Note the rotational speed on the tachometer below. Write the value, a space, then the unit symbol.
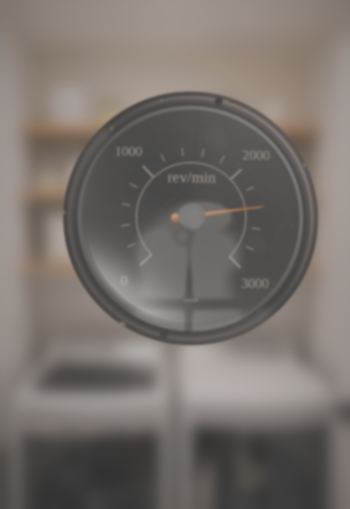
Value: 2400 rpm
